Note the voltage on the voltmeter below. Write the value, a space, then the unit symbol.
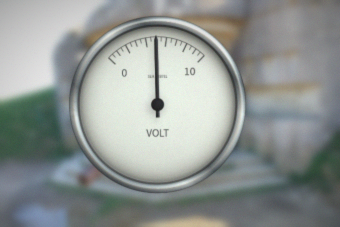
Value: 5 V
